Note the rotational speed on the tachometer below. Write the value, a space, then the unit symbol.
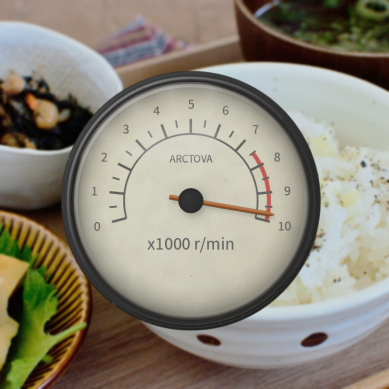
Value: 9750 rpm
